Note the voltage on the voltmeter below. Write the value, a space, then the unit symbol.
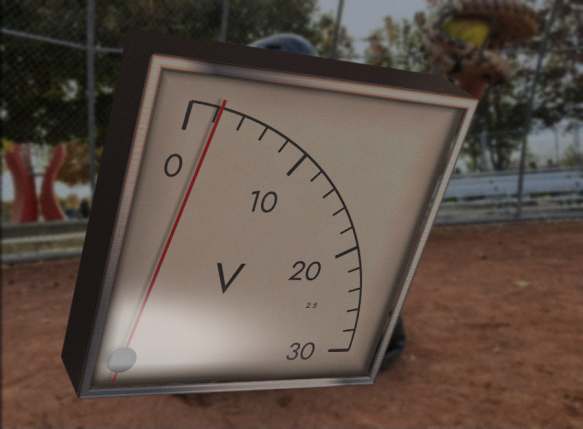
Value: 2 V
